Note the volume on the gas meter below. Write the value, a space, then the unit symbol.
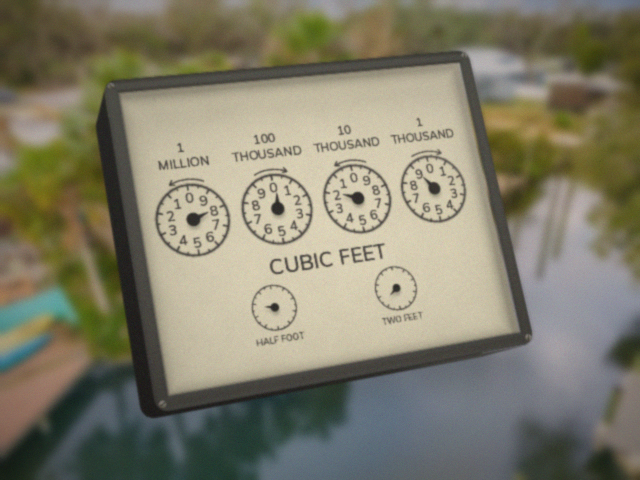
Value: 801900 ft³
